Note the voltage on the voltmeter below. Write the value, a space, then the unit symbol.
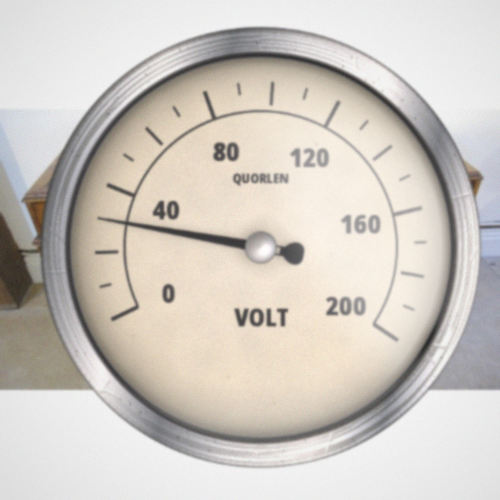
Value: 30 V
